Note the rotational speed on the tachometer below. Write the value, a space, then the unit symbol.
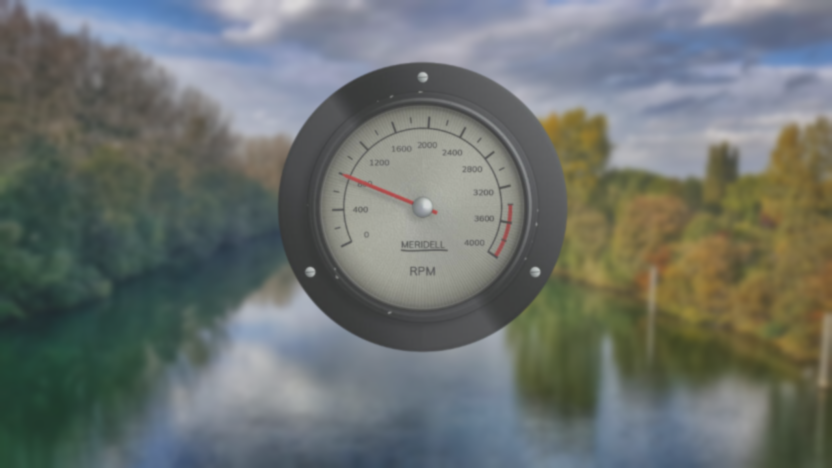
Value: 800 rpm
